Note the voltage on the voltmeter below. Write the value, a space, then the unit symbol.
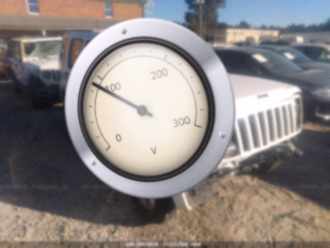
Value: 90 V
